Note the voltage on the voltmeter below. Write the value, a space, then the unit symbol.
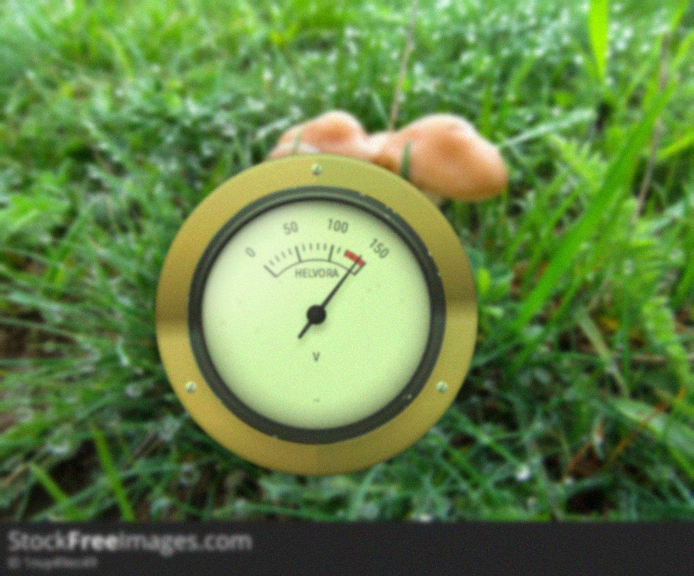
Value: 140 V
